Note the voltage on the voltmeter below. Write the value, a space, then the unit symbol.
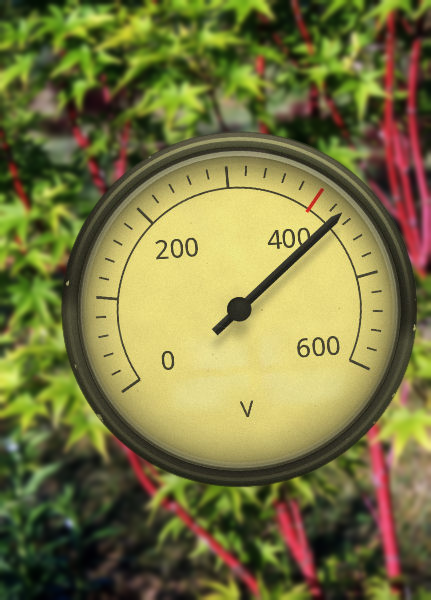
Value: 430 V
